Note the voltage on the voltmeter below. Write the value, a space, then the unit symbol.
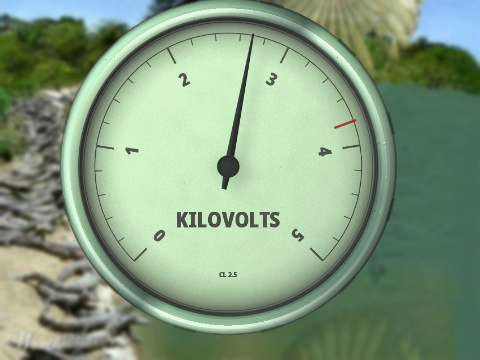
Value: 2.7 kV
